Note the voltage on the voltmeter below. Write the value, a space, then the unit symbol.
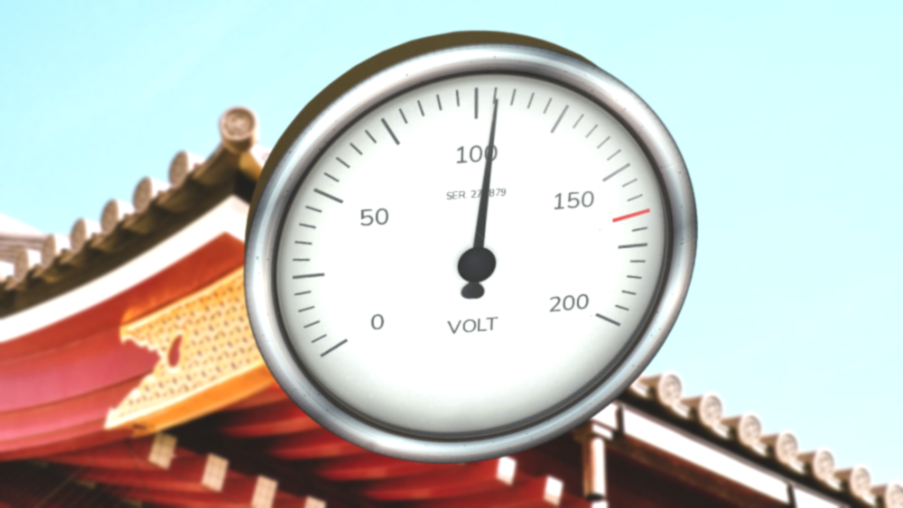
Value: 105 V
